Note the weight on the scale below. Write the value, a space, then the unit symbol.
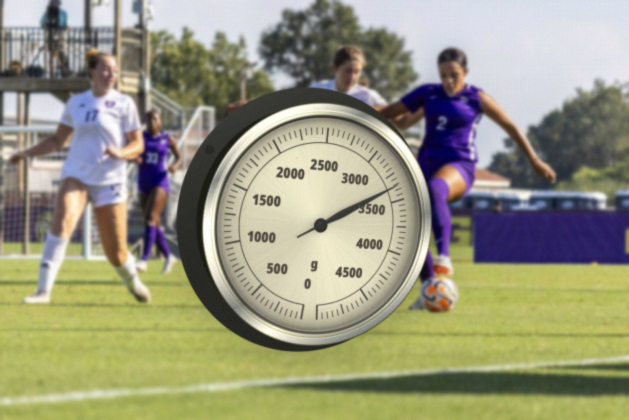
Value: 3350 g
